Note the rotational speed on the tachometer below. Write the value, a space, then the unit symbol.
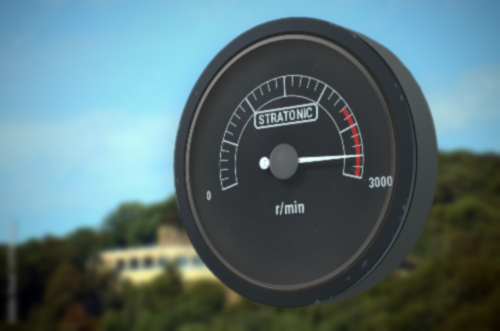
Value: 2800 rpm
